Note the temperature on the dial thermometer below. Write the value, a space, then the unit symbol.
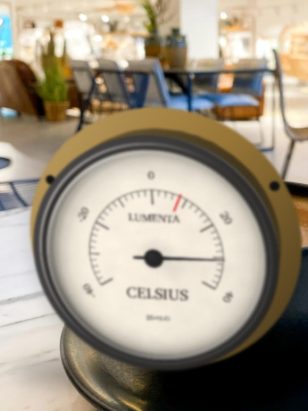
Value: 30 °C
